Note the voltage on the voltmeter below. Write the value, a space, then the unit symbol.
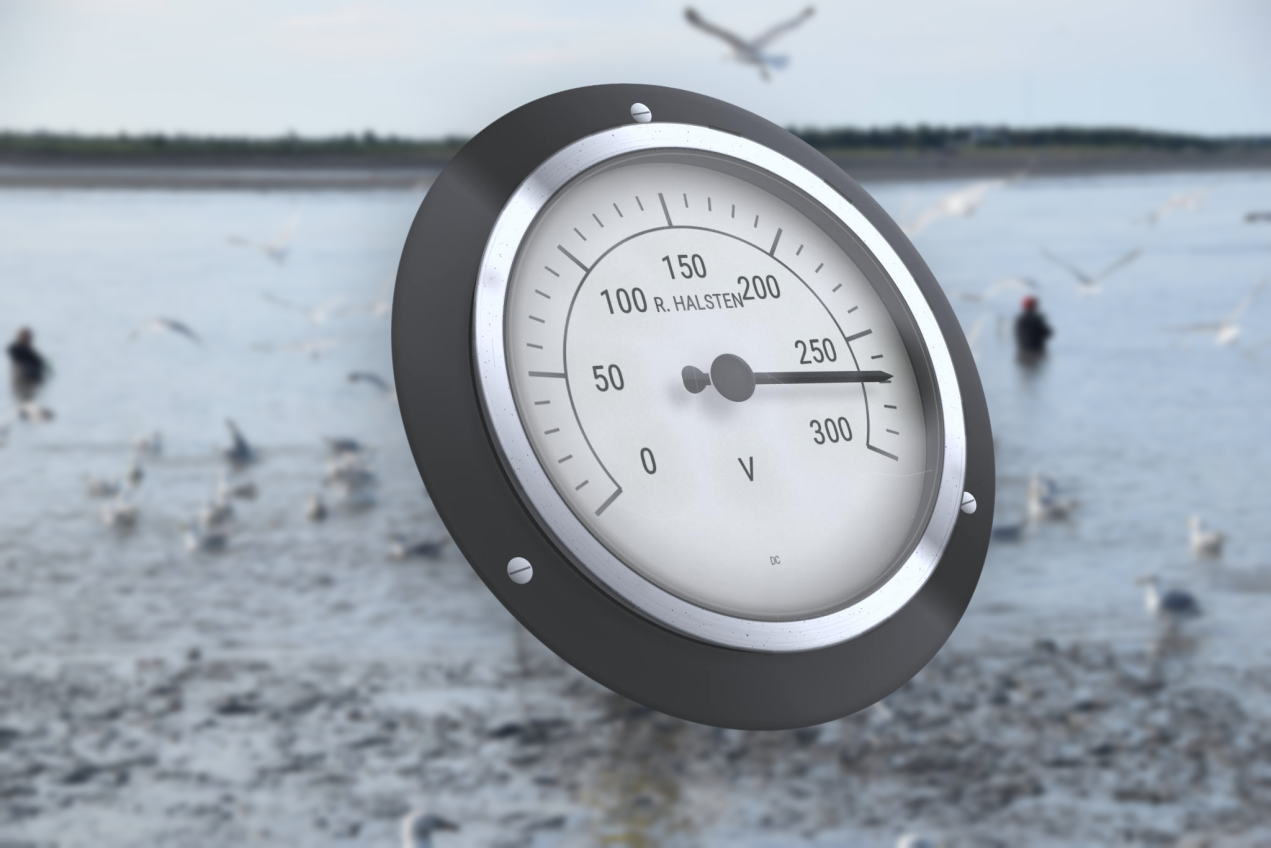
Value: 270 V
